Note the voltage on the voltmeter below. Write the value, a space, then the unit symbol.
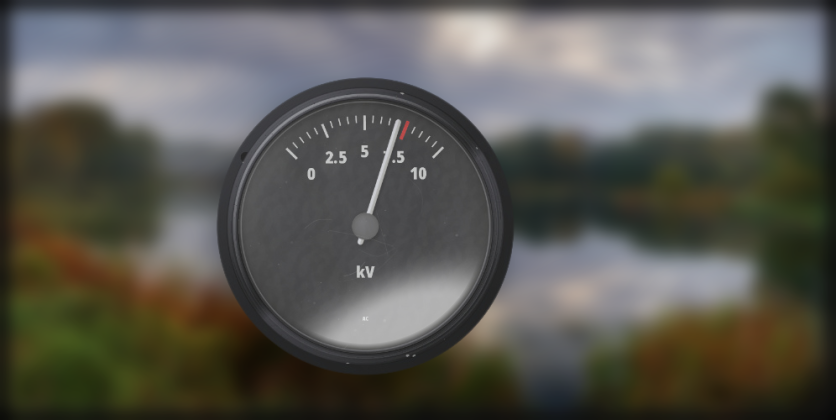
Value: 7 kV
